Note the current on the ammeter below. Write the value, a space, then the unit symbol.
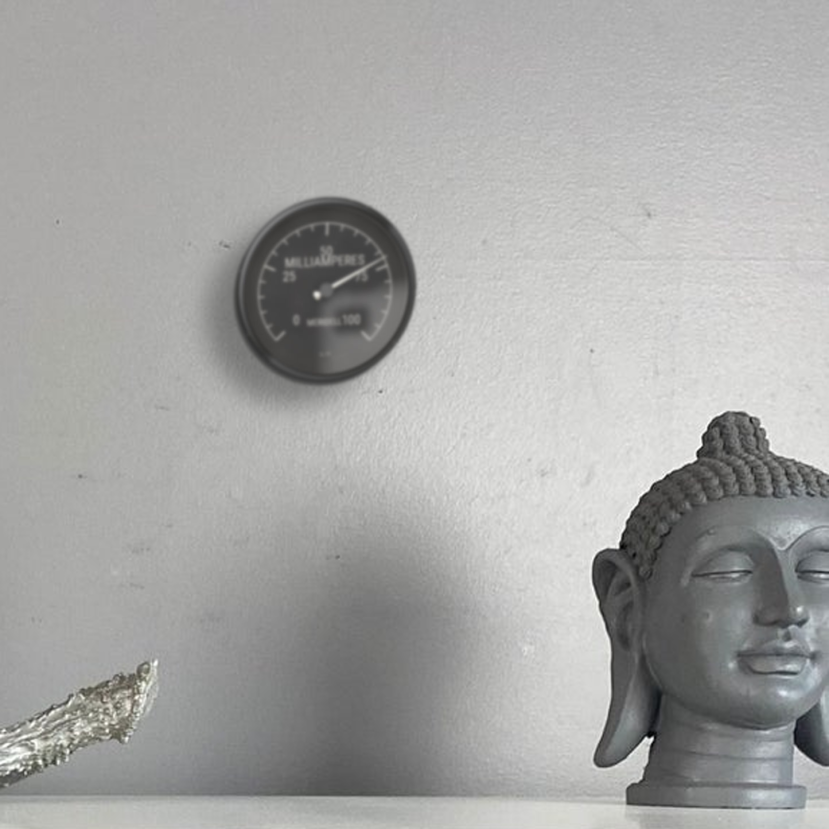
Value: 72.5 mA
